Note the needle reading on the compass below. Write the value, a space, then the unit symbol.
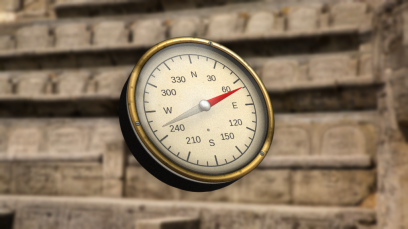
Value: 70 °
